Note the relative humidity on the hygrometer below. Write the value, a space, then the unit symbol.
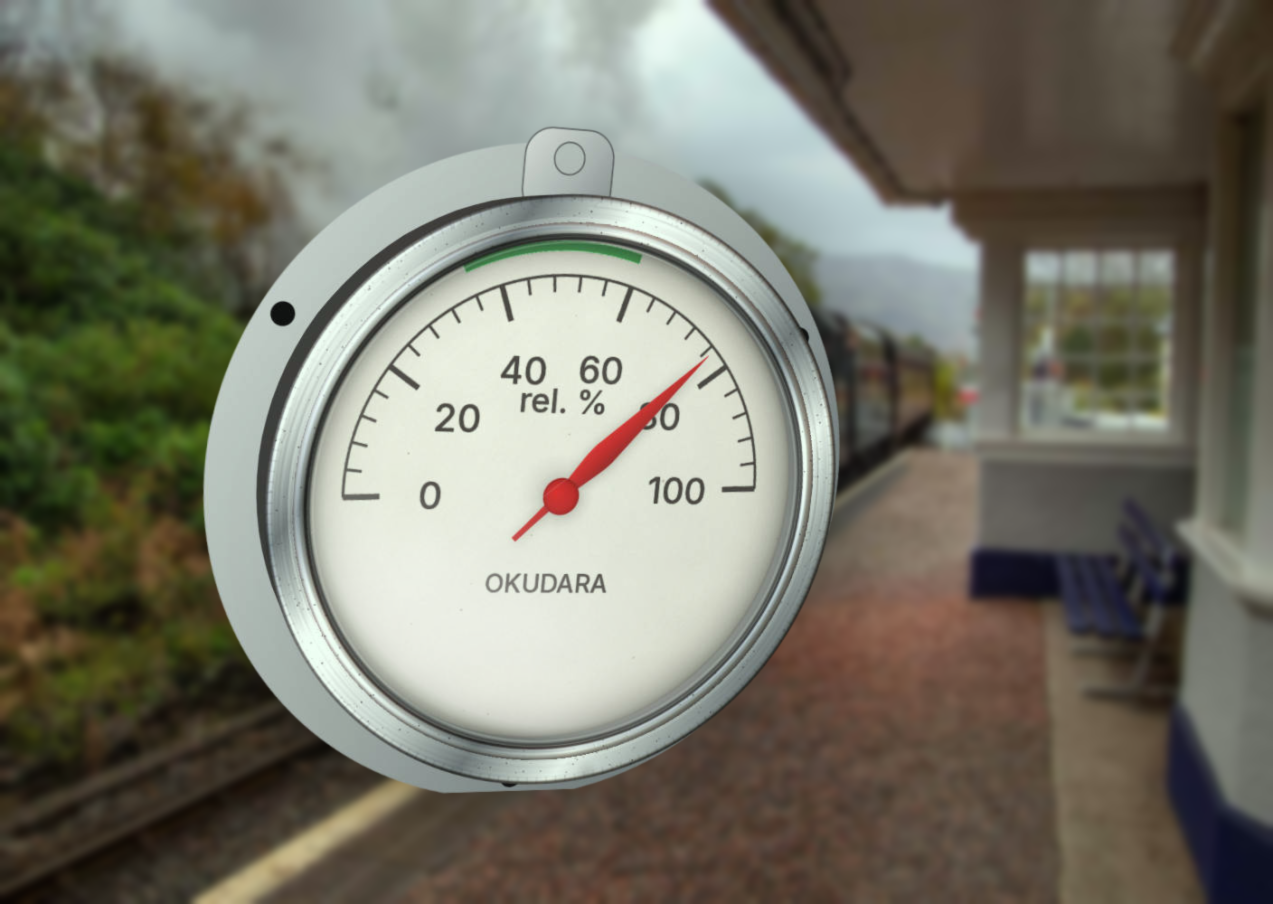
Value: 76 %
